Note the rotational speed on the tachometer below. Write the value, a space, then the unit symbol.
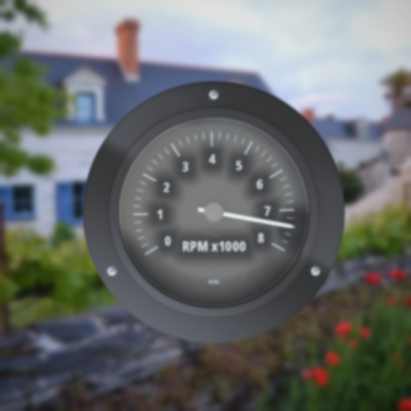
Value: 7400 rpm
